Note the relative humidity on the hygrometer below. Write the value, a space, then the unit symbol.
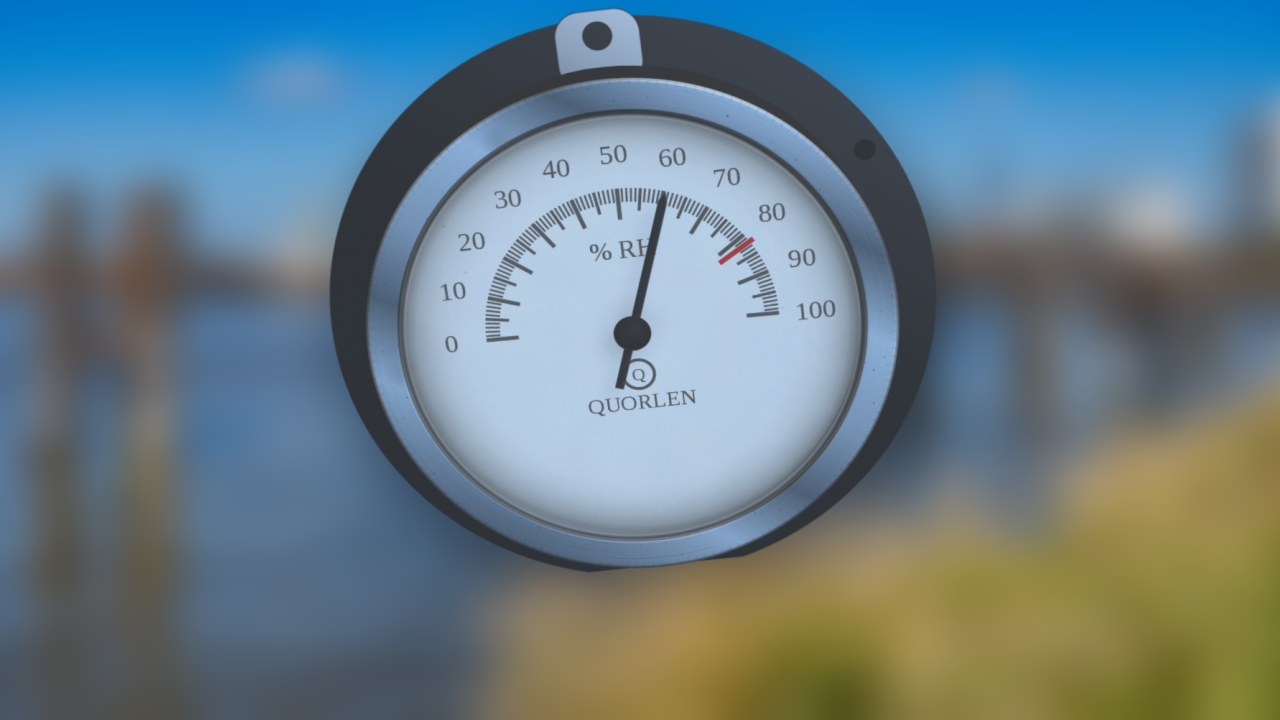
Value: 60 %
